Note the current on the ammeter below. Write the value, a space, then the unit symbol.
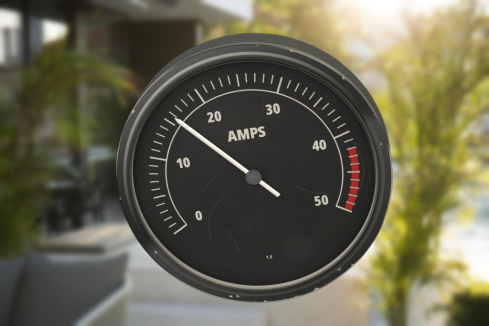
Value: 16 A
